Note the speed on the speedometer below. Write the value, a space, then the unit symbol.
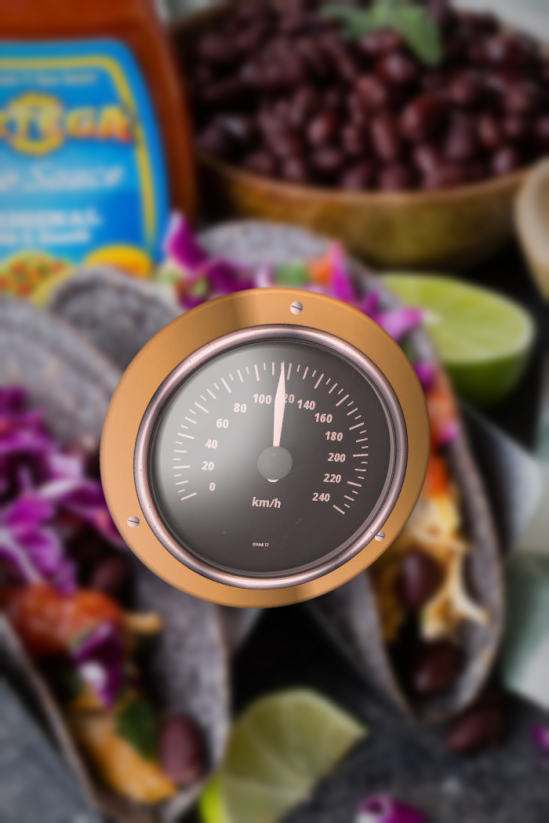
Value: 115 km/h
